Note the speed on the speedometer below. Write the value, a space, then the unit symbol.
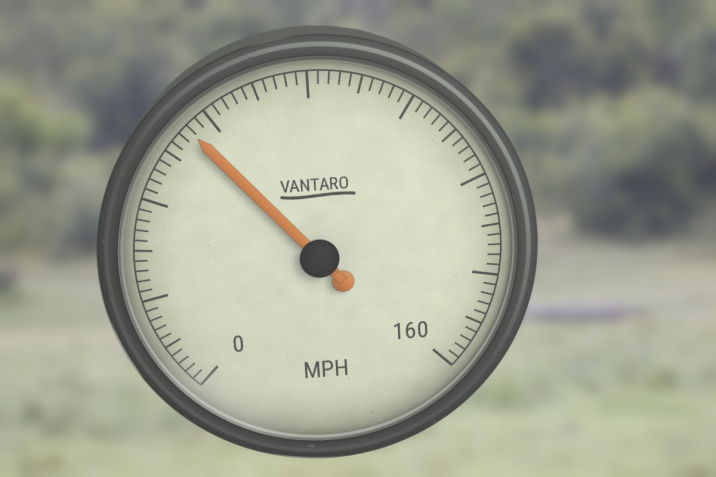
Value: 56 mph
